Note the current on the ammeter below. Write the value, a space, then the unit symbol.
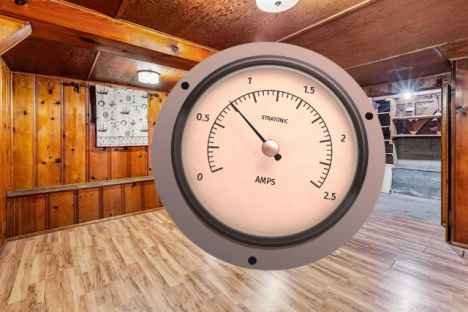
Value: 0.75 A
